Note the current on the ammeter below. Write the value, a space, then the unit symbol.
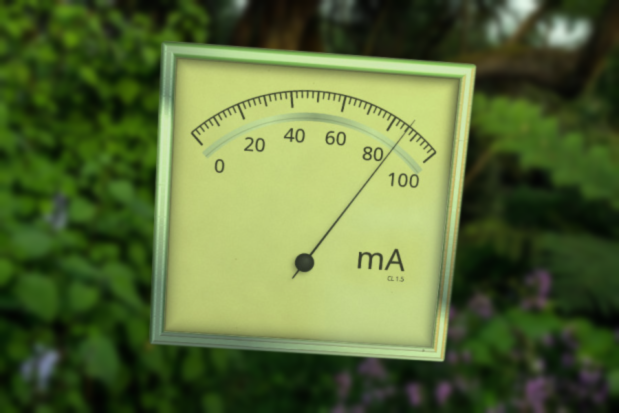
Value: 86 mA
